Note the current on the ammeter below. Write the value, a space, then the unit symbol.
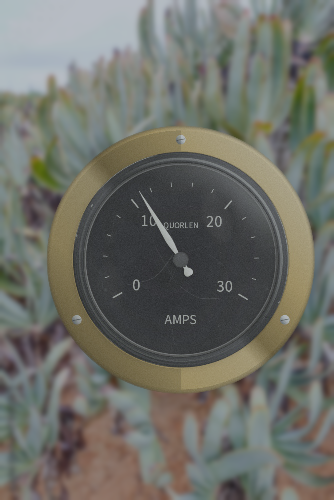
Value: 11 A
